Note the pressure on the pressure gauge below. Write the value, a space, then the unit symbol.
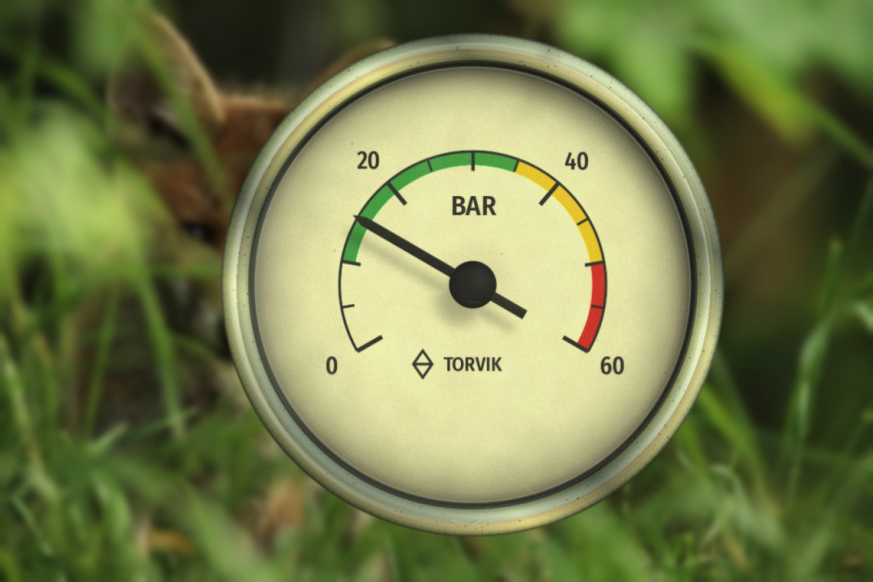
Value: 15 bar
